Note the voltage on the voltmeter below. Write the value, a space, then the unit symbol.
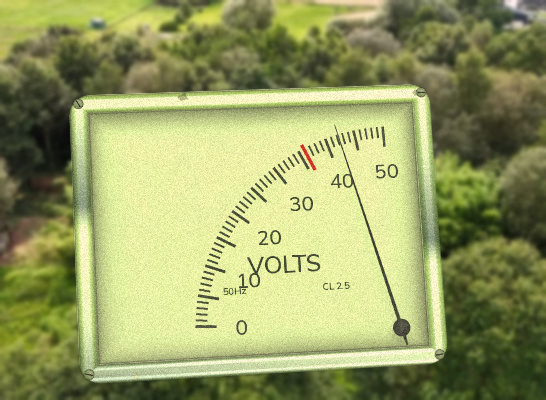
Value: 42 V
